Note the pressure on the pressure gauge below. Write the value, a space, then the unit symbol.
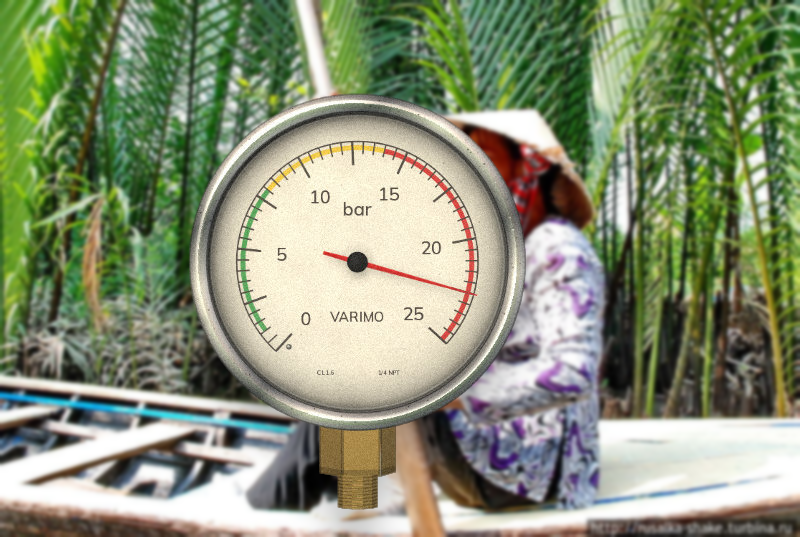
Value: 22.5 bar
